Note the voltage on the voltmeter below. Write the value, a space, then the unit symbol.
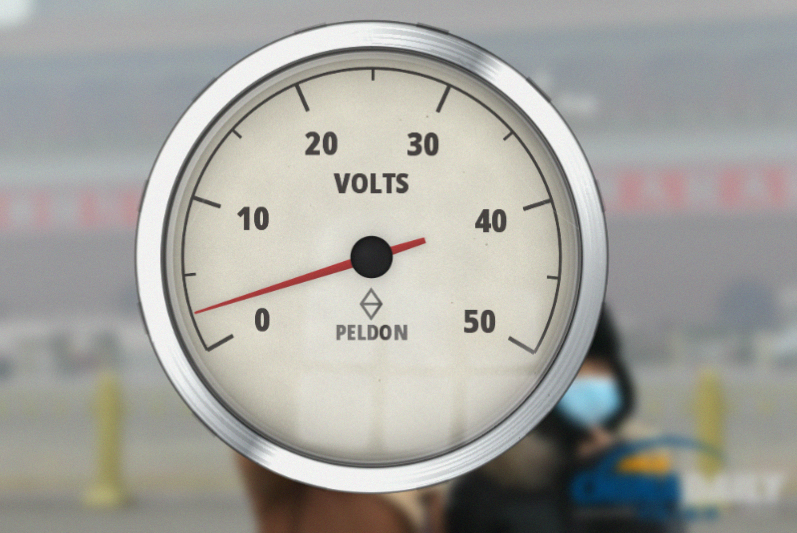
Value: 2.5 V
